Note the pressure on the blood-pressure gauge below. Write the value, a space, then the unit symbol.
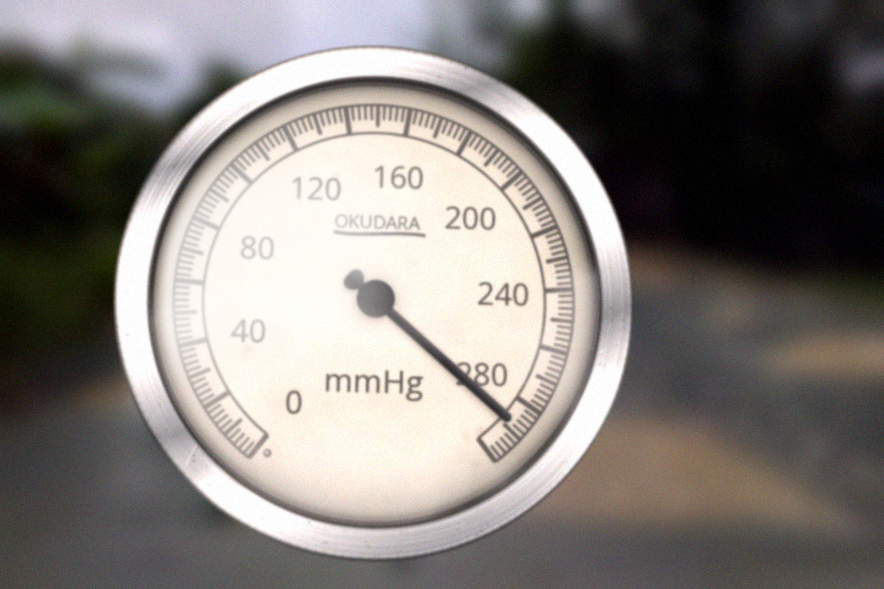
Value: 288 mmHg
